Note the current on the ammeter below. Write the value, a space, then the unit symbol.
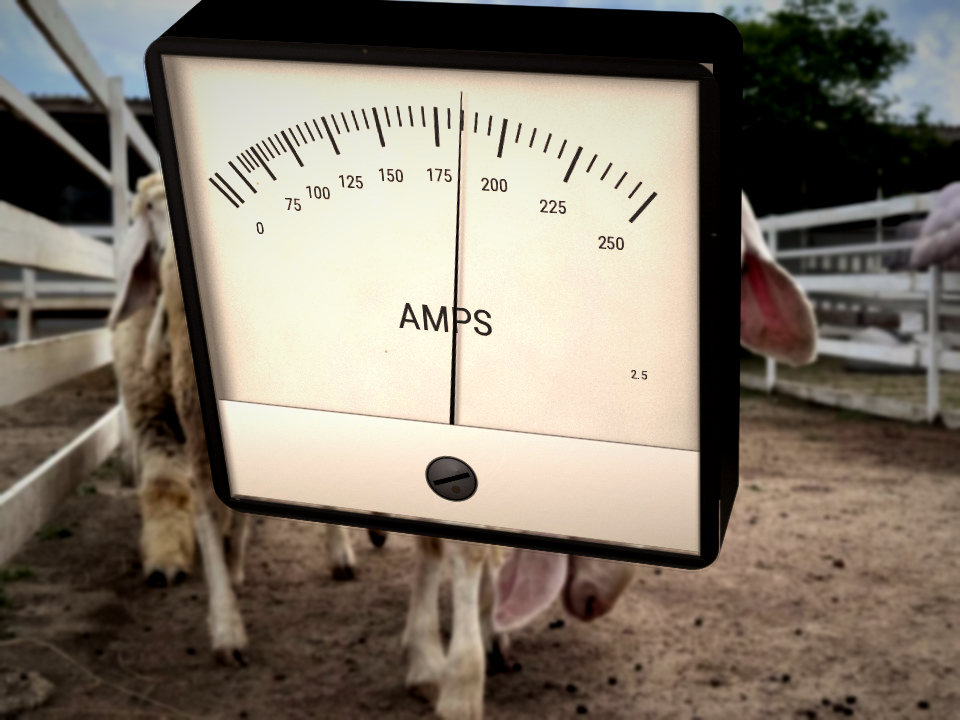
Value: 185 A
